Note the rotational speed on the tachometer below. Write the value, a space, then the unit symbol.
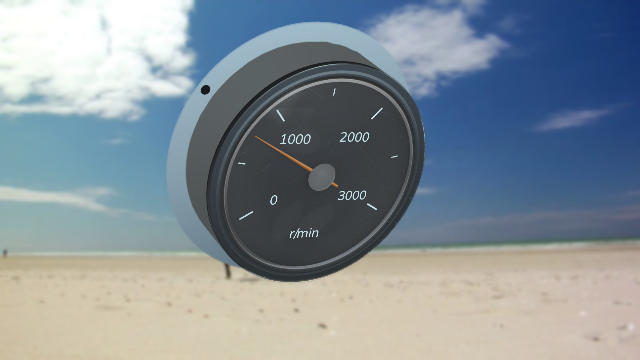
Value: 750 rpm
